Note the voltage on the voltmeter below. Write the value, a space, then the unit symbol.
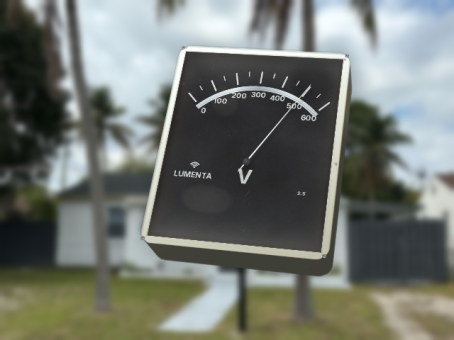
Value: 500 V
